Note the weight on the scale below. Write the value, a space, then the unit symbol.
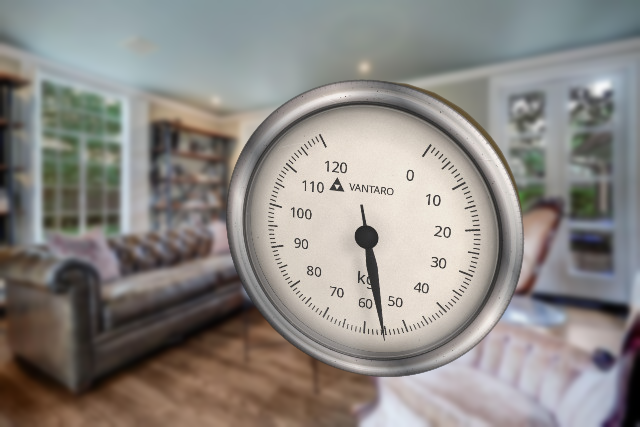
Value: 55 kg
